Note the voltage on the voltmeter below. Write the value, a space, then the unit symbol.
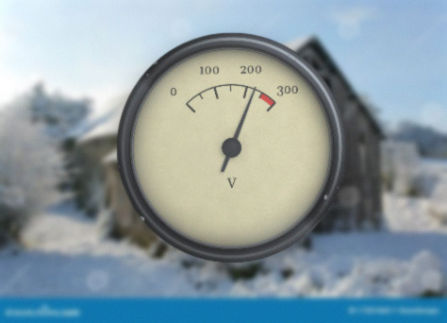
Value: 225 V
